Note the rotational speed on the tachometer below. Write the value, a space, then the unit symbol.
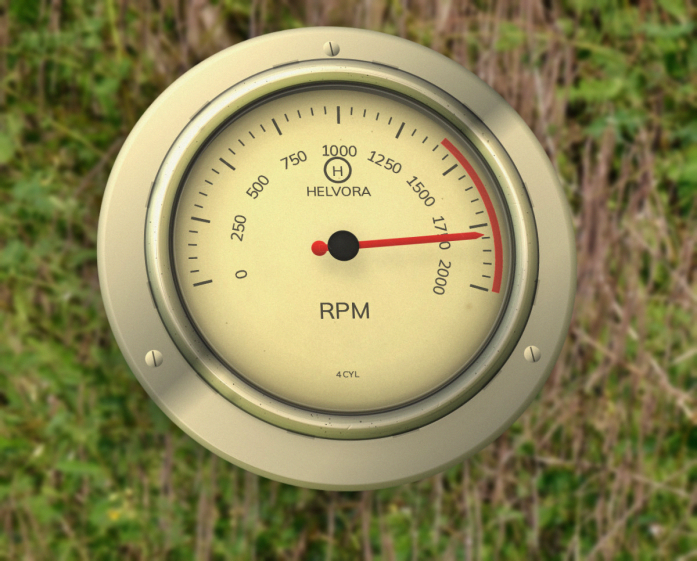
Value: 1800 rpm
